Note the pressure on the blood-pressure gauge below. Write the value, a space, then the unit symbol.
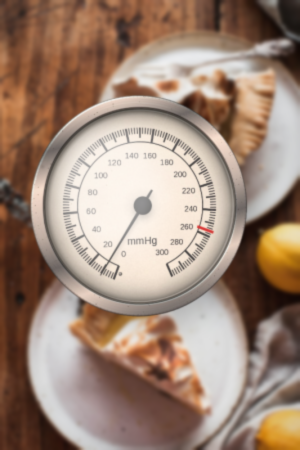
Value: 10 mmHg
